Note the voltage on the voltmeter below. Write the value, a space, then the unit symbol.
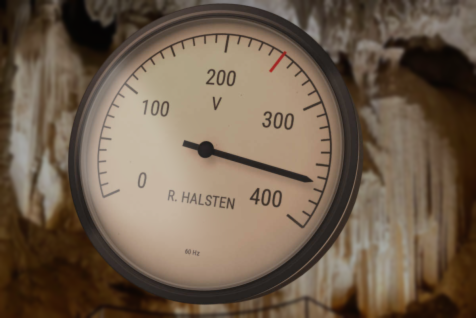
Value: 365 V
